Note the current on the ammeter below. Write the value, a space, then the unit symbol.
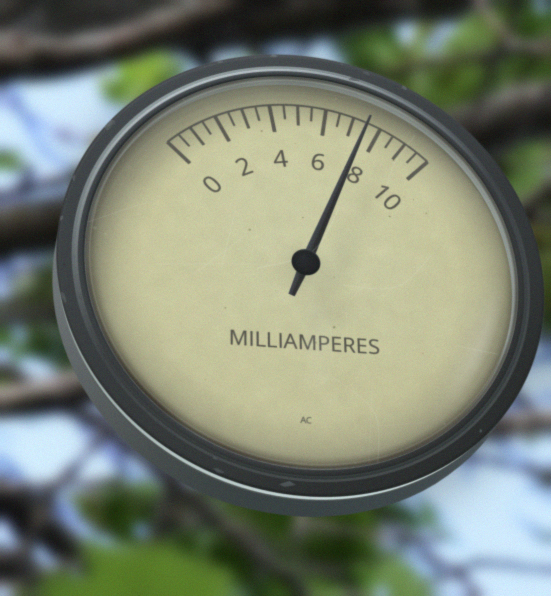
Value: 7.5 mA
